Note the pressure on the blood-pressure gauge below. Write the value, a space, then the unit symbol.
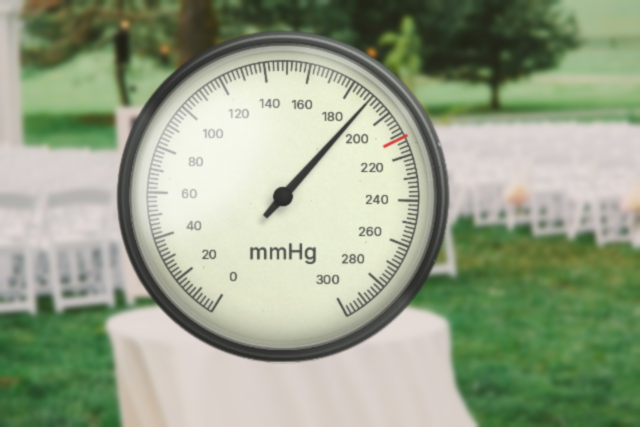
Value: 190 mmHg
